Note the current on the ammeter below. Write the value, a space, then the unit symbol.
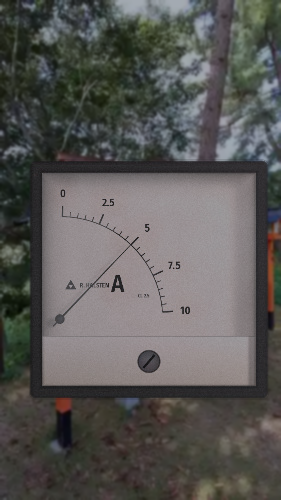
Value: 5 A
